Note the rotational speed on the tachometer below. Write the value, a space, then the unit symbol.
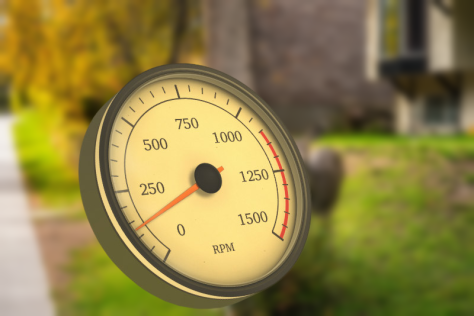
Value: 125 rpm
